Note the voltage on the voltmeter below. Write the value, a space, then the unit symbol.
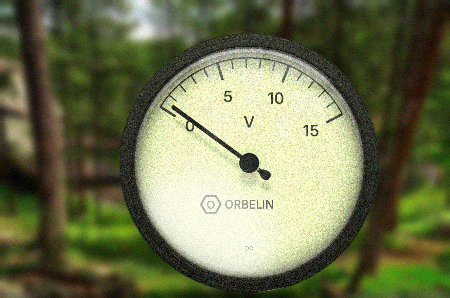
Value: 0.5 V
